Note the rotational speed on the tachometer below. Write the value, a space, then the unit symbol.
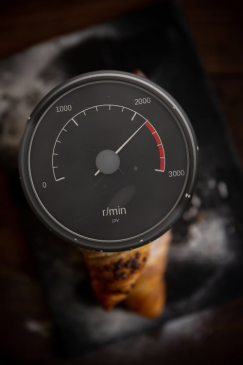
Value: 2200 rpm
